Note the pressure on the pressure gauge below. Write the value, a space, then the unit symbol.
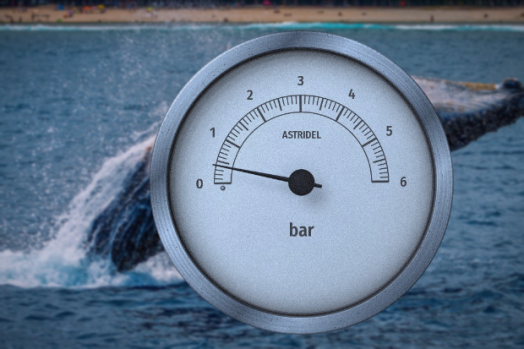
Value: 0.4 bar
